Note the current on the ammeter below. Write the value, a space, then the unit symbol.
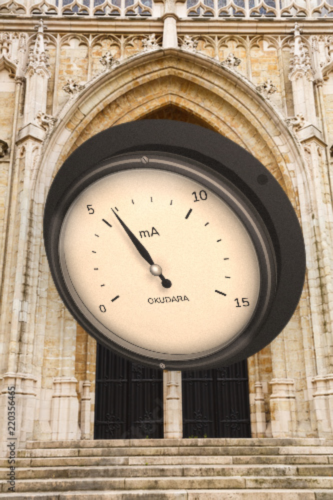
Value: 6 mA
